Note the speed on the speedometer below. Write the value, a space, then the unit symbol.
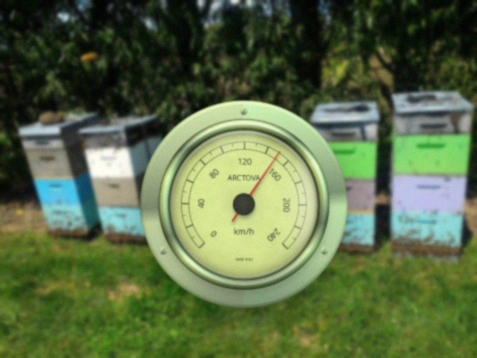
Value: 150 km/h
